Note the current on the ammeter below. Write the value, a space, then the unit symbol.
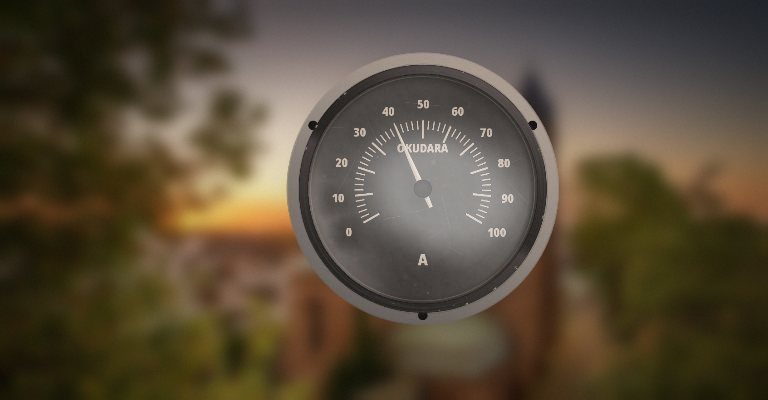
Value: 40 A
